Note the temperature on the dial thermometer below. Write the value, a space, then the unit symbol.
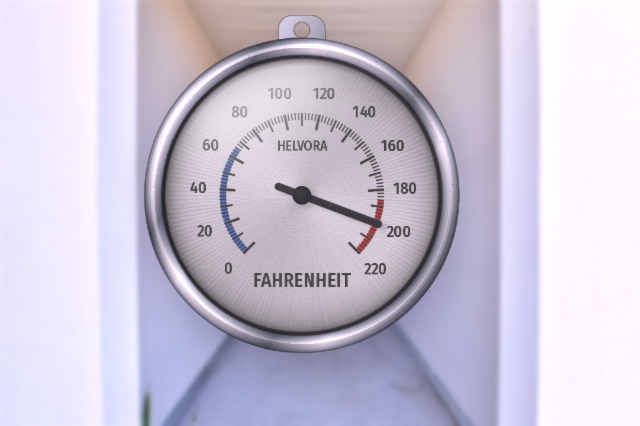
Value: 200 °F
